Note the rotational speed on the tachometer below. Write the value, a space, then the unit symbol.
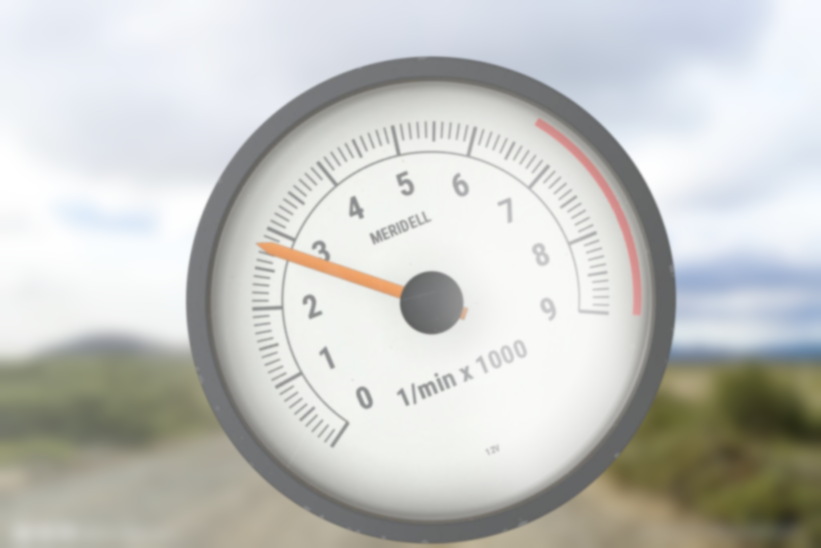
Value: 2800 rpm
